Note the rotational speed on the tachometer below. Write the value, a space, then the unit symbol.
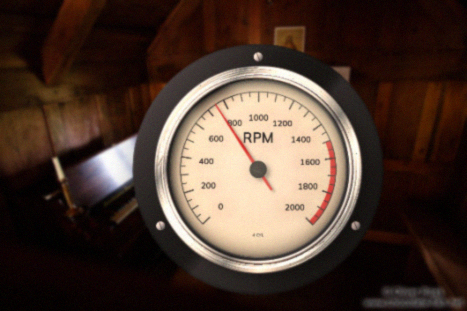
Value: 750 rpm
